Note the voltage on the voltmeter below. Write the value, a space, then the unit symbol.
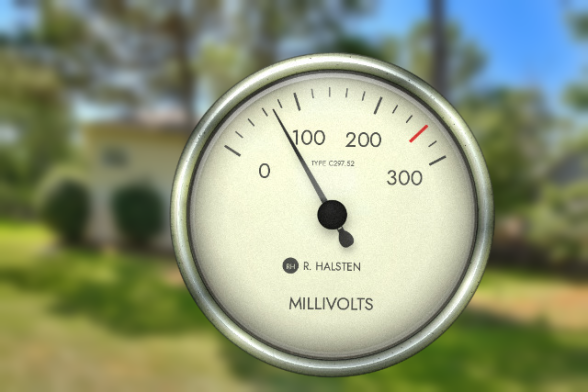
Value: 70 mV
